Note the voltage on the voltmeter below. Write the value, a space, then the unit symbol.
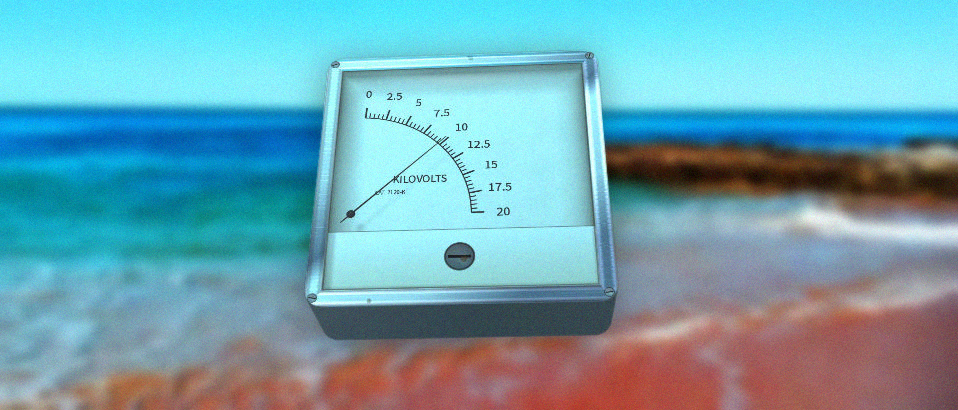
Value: 10 kV
